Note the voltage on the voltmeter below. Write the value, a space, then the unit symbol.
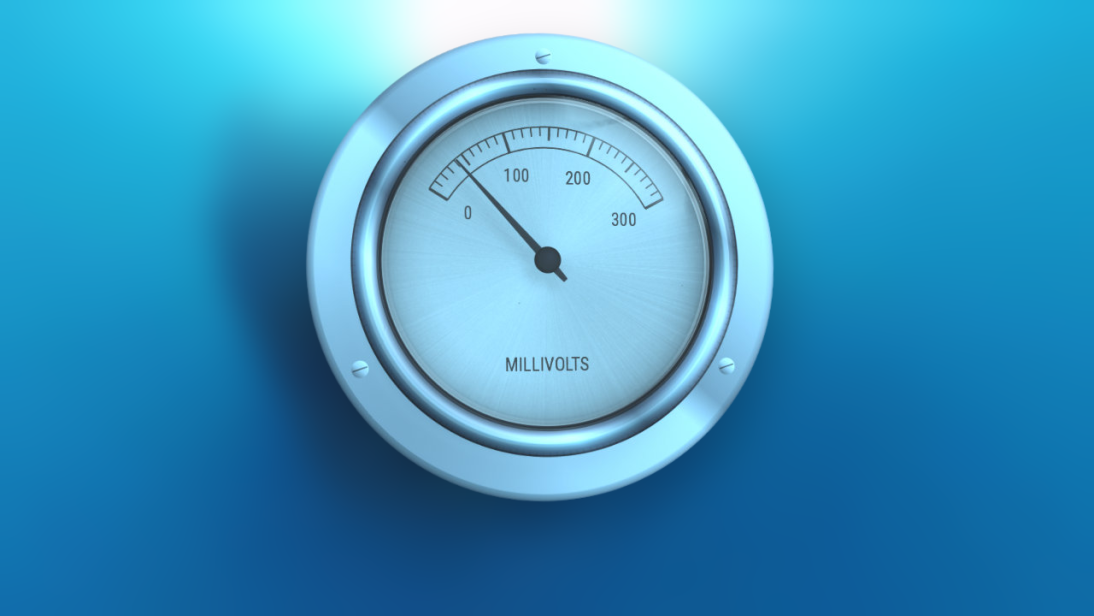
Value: 40 mV
